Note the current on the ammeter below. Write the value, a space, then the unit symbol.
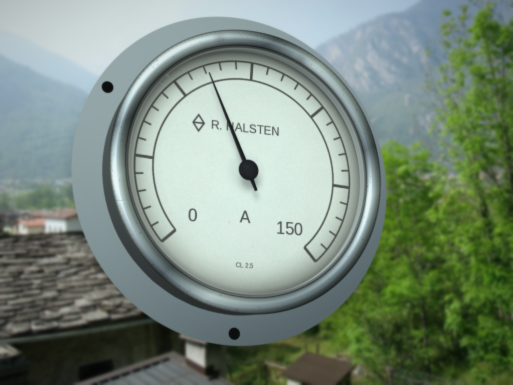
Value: 60 A
